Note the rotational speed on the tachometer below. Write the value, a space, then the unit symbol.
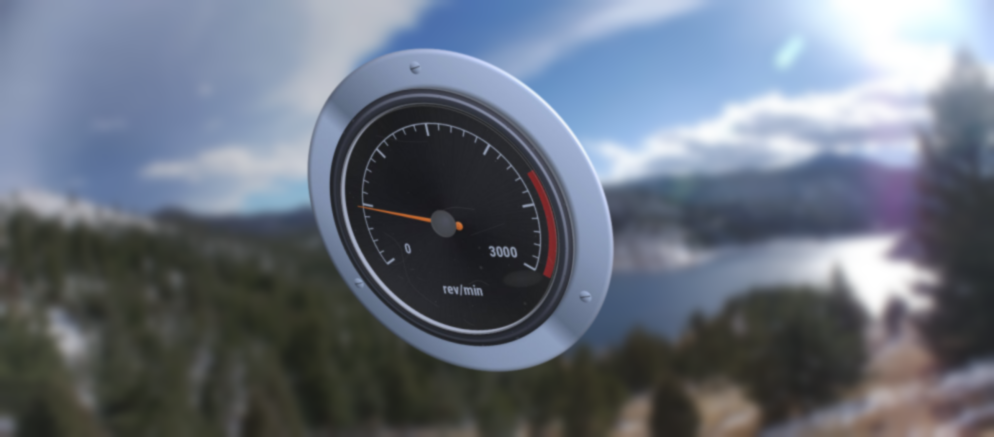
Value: 500 rpm
